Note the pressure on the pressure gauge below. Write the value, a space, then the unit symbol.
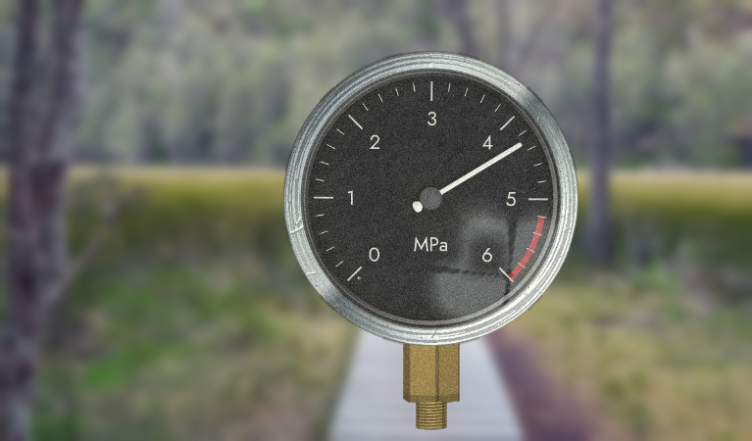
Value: 4.3 MPa
